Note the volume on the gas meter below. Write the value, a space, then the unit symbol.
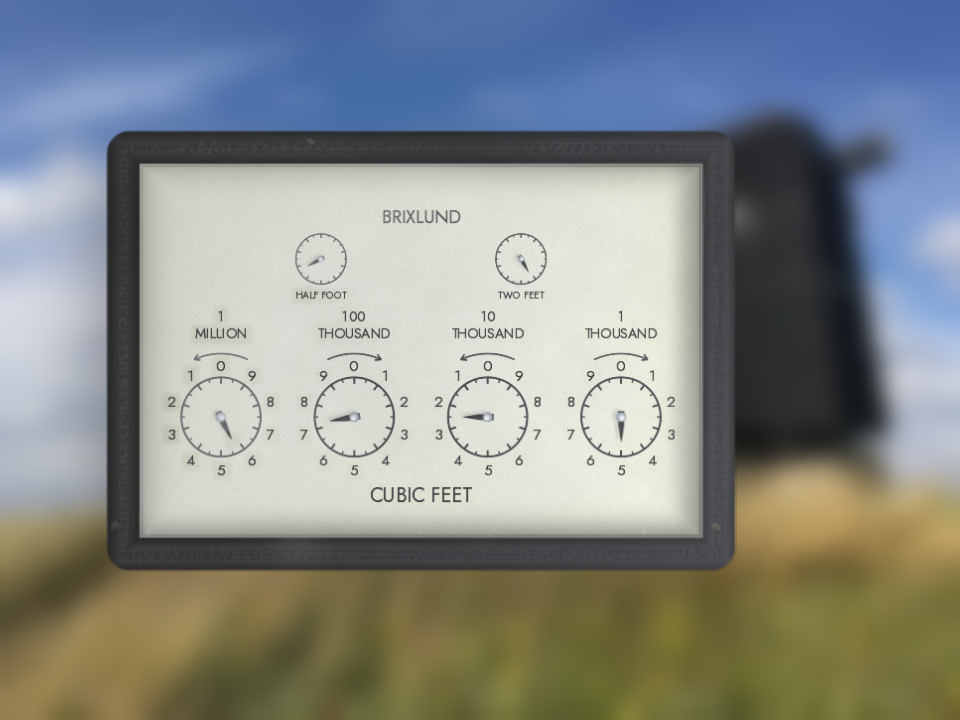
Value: 572500 ft³
